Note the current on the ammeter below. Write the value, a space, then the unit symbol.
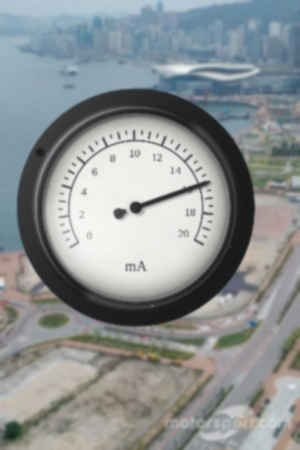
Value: 16 mA
